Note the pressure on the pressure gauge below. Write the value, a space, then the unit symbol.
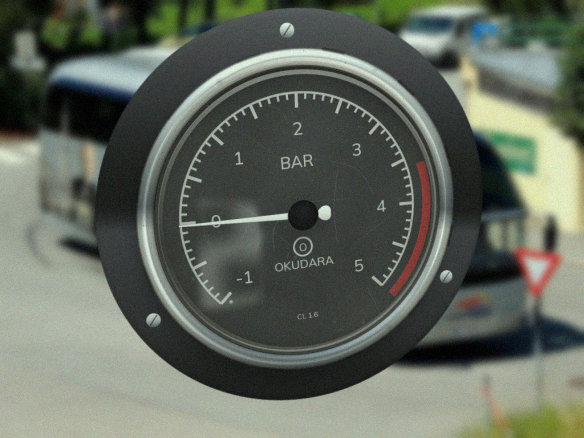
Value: 0 bar
